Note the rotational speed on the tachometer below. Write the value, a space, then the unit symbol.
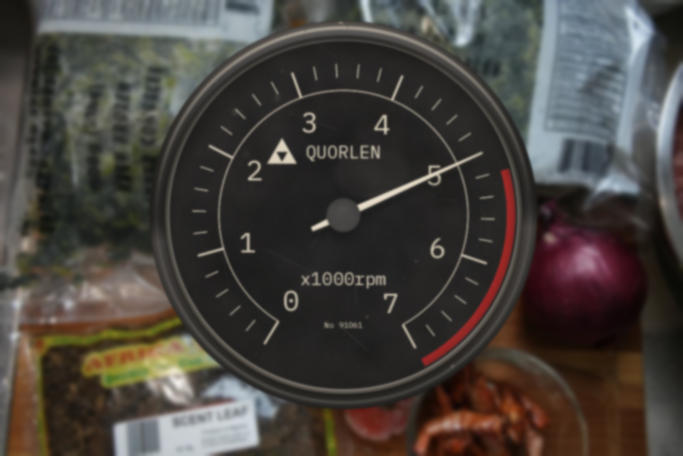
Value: 5000 rpm
